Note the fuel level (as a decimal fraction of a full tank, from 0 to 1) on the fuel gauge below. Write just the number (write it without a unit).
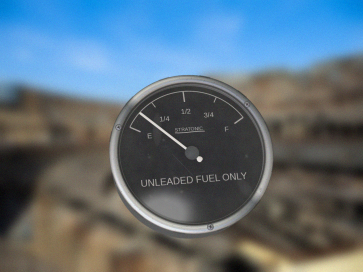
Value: 0.125
